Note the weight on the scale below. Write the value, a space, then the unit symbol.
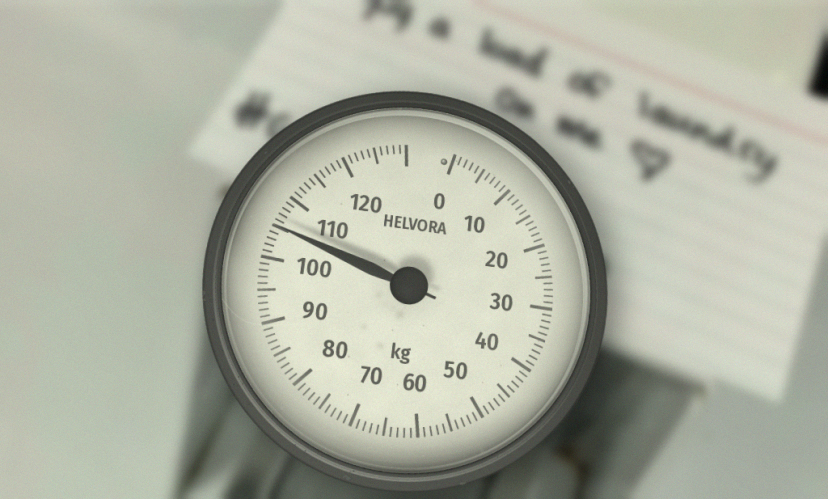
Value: 105 kg
